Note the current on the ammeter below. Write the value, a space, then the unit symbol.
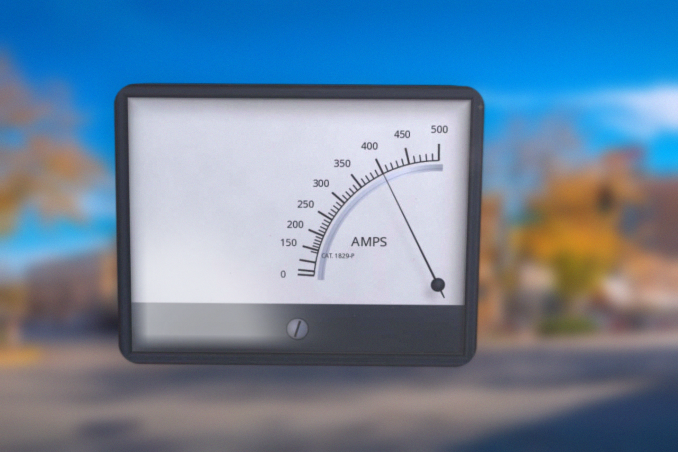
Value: 400 A
